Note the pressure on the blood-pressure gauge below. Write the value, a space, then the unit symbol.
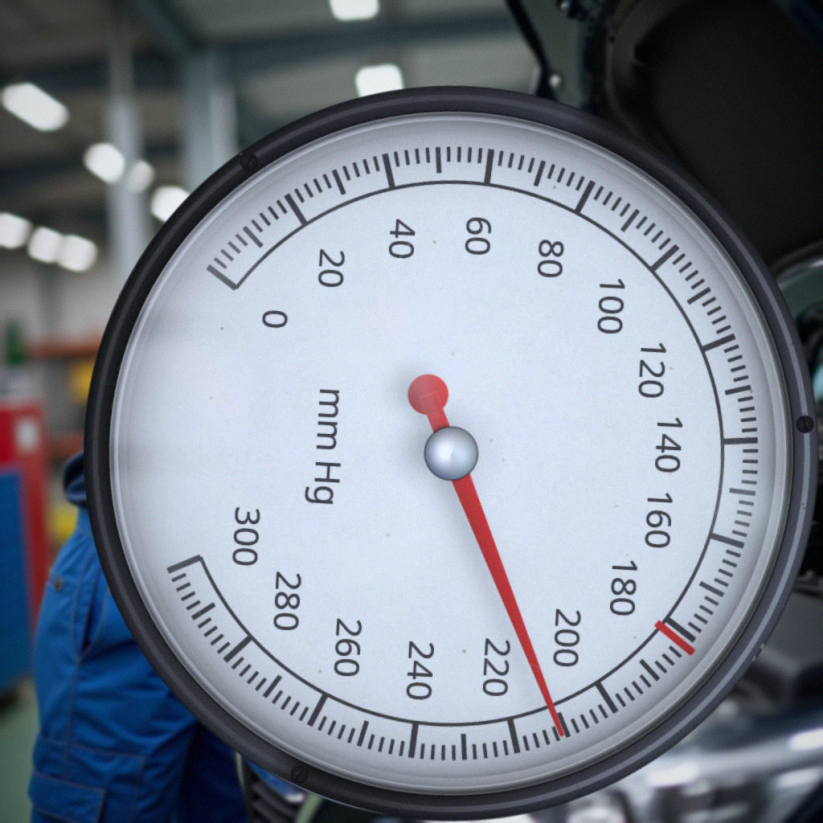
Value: 211 mmHg
